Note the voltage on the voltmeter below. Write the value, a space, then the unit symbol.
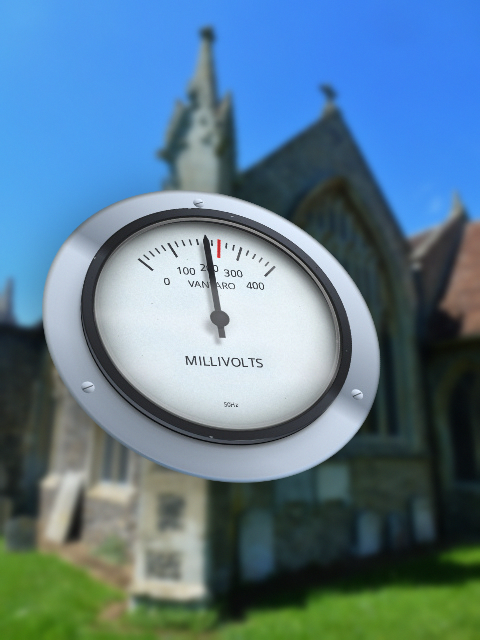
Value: 200 mV
